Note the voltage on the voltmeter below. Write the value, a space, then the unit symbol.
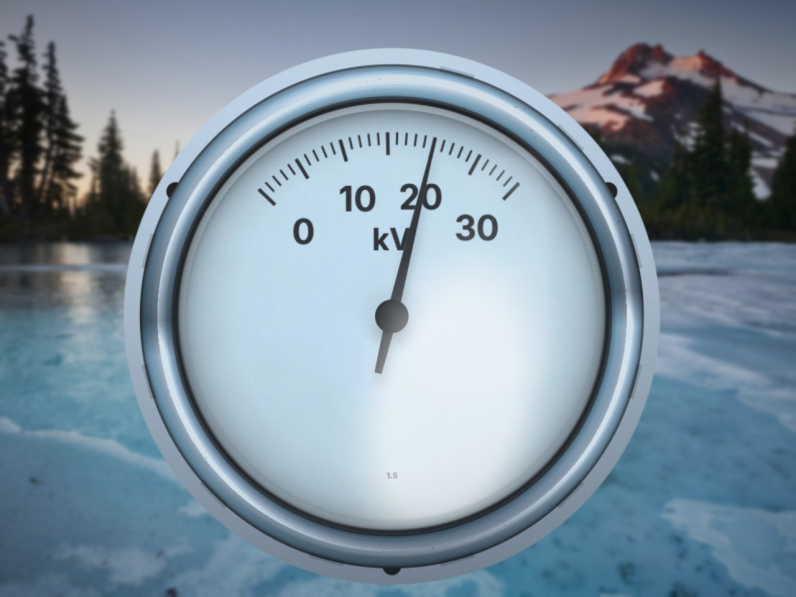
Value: 20 kV
